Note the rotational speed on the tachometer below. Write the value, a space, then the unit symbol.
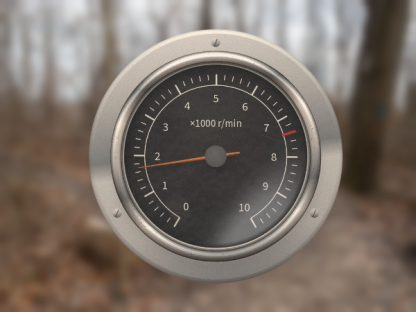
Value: 1700 rpm
